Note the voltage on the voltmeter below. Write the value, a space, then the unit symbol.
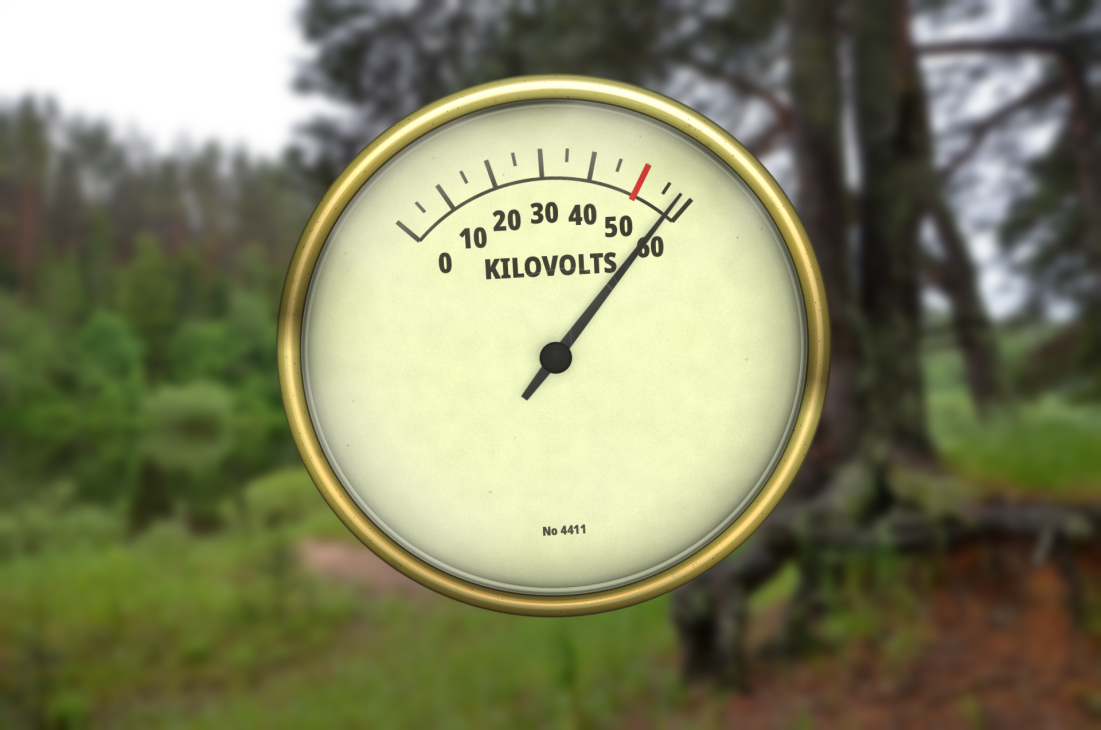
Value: 57.5 kV
